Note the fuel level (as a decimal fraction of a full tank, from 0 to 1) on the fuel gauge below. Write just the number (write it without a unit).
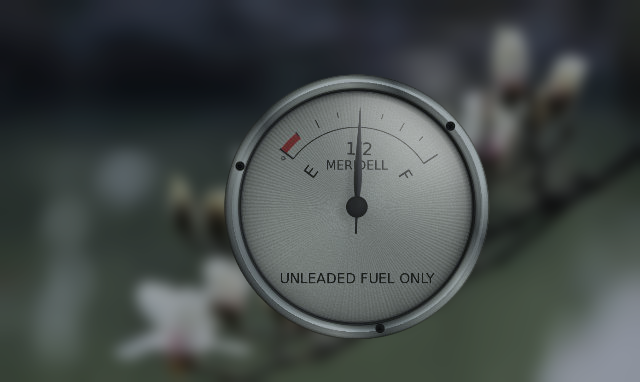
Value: 0.5
